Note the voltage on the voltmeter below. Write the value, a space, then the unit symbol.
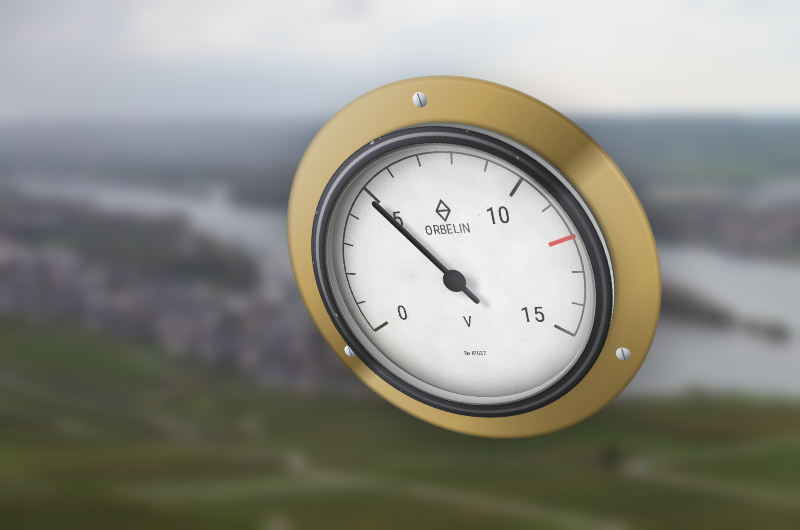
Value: 5 V
